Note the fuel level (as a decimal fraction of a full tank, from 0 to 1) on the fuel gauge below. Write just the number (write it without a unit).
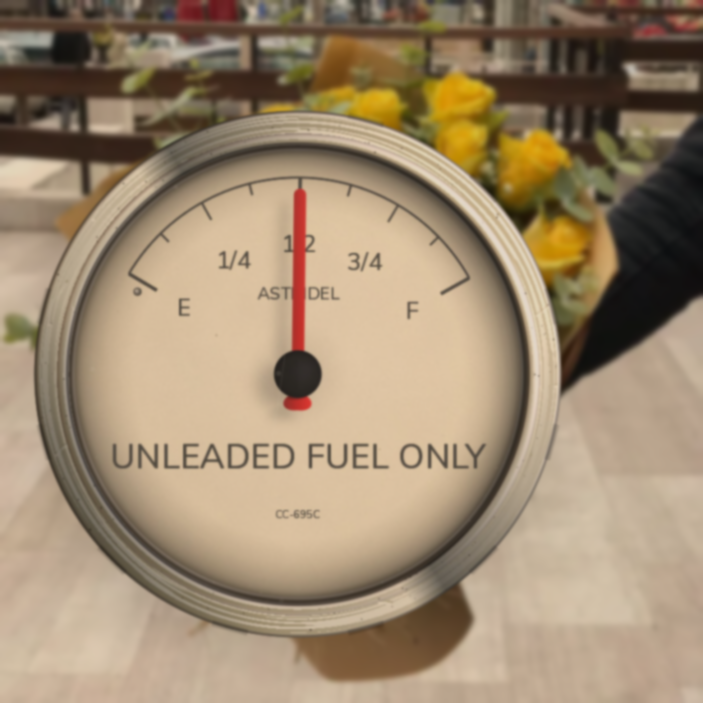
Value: 0.5
